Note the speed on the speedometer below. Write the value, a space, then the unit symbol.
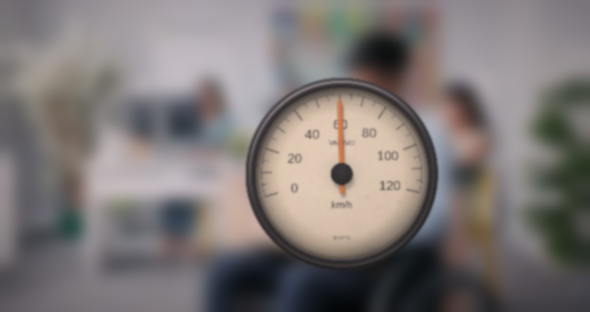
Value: 60 km/h
